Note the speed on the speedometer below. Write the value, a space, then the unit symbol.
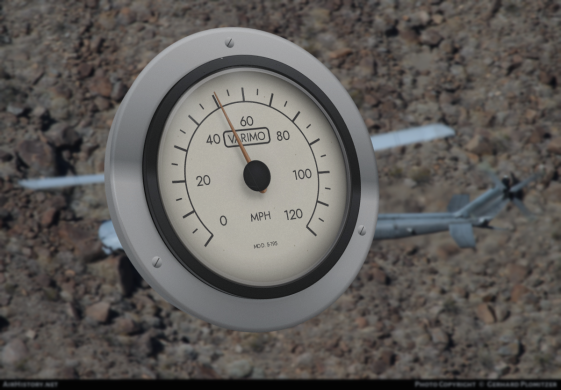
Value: 50 mph
